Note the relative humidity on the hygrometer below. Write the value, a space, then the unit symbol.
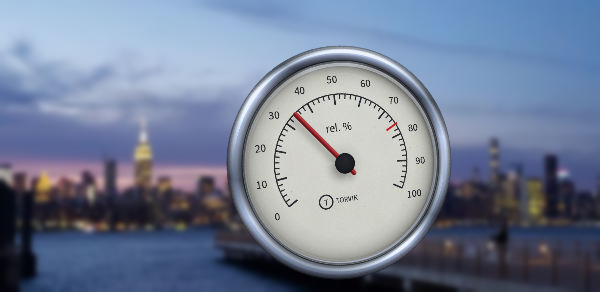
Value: 34 %
